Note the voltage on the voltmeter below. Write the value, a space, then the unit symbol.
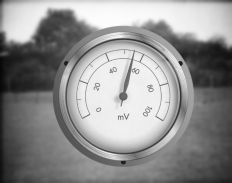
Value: 55 mV
